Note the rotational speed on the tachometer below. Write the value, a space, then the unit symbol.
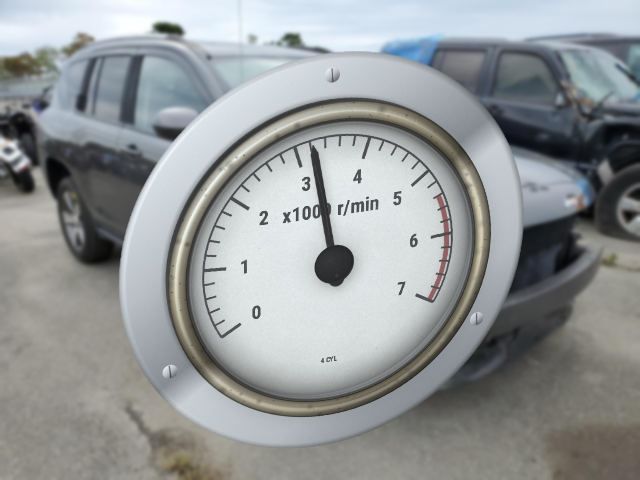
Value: 3200 rpm
